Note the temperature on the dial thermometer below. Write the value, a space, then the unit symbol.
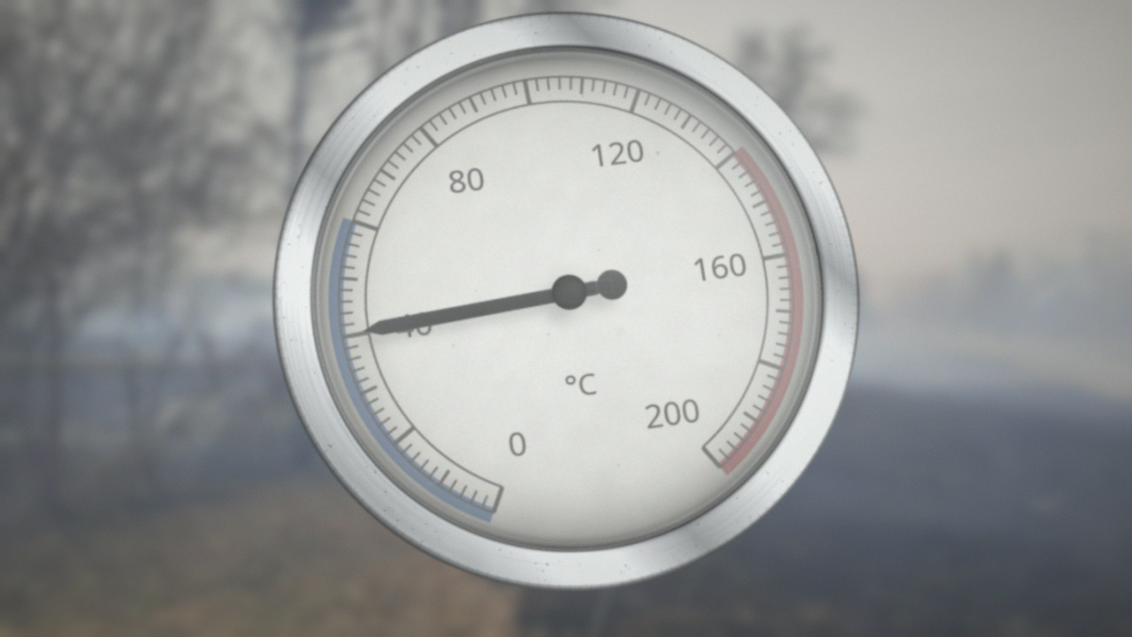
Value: 40 °C
